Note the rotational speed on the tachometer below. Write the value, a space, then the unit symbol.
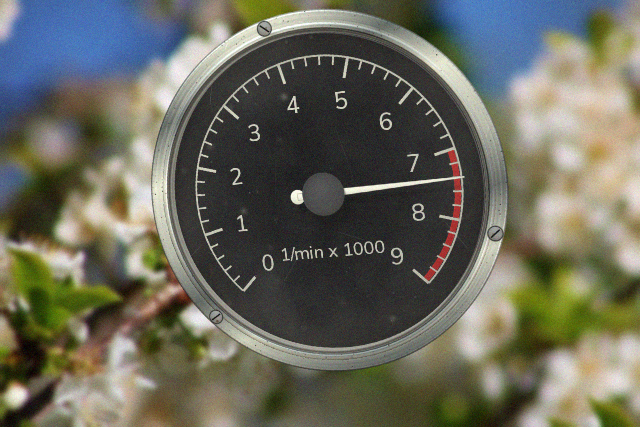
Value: 7400 rpm
